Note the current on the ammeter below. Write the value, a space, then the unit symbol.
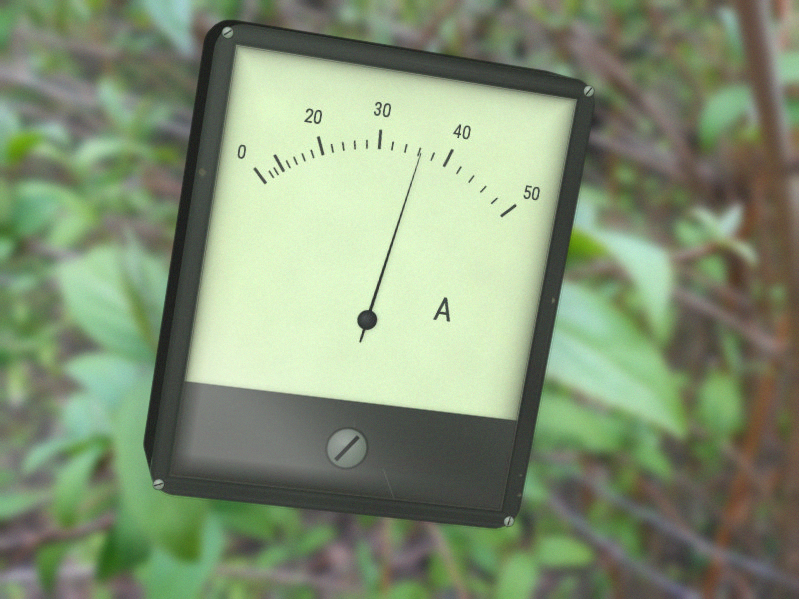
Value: 36 A
